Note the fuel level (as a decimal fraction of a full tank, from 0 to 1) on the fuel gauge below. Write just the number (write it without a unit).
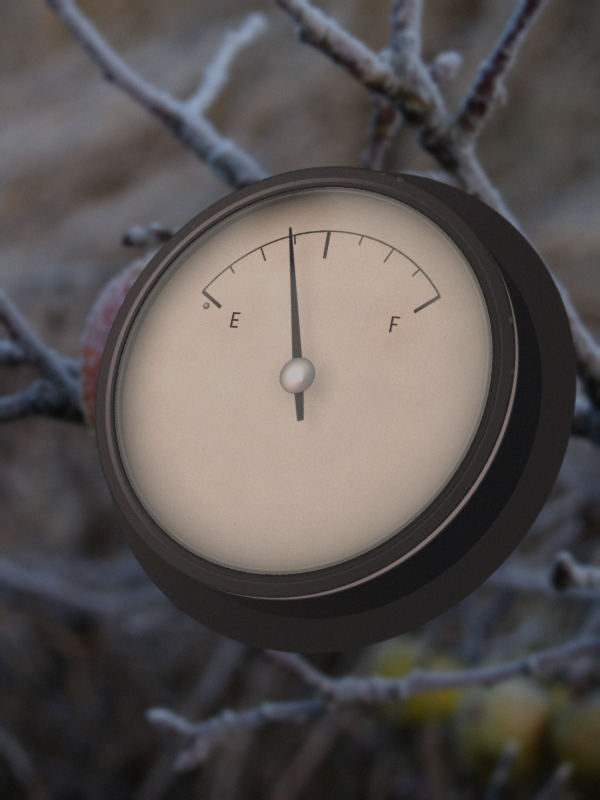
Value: 0.375
